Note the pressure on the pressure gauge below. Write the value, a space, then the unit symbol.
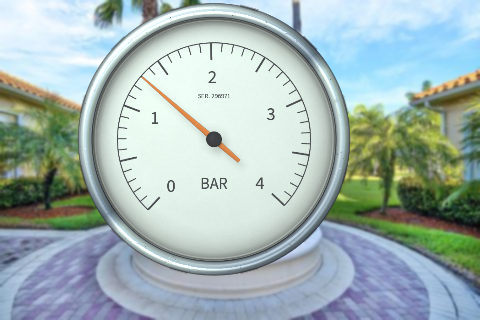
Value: 1.3 bar
